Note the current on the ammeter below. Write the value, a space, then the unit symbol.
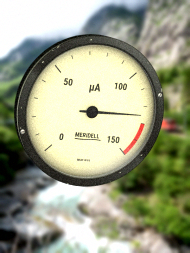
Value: 125 µA
